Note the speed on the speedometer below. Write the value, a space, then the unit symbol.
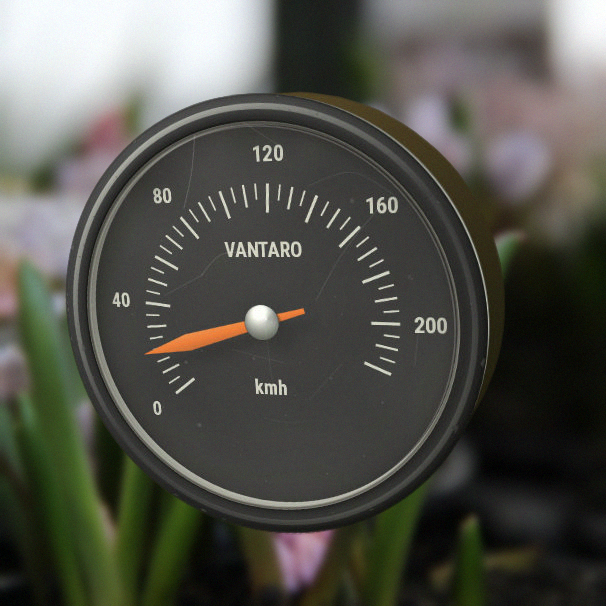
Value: 20 km/h
